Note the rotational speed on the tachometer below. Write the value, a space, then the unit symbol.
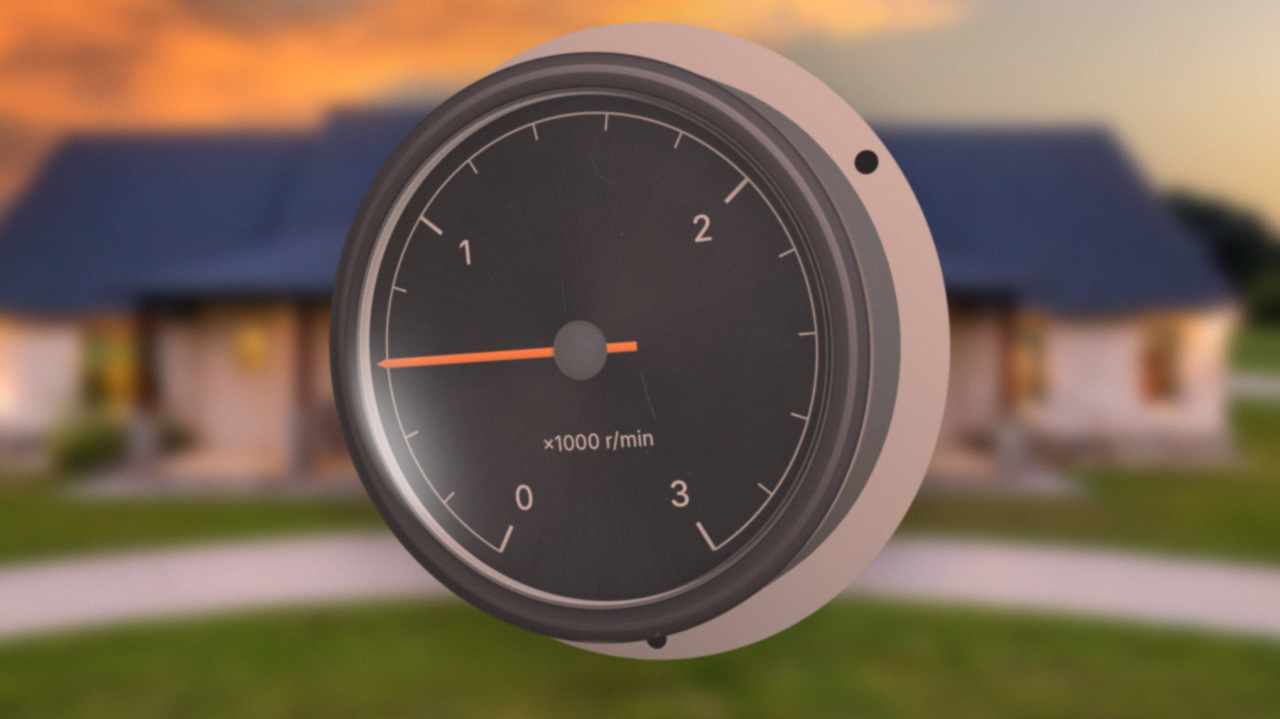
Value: 600 rpm
